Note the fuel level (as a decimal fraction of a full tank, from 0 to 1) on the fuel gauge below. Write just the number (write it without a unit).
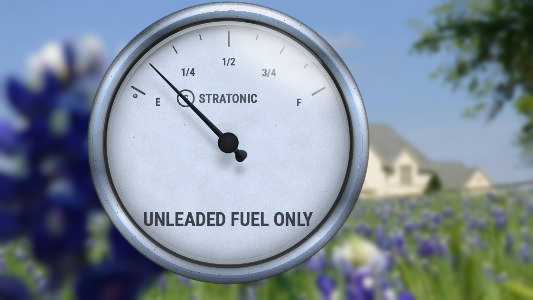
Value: 0.125
